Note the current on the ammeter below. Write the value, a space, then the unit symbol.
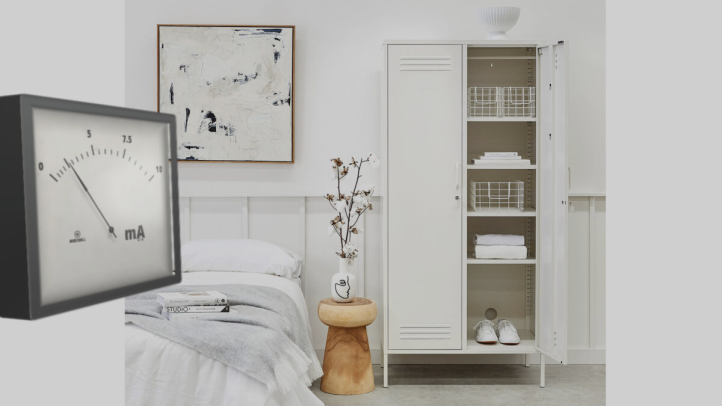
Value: 2.5 mA
